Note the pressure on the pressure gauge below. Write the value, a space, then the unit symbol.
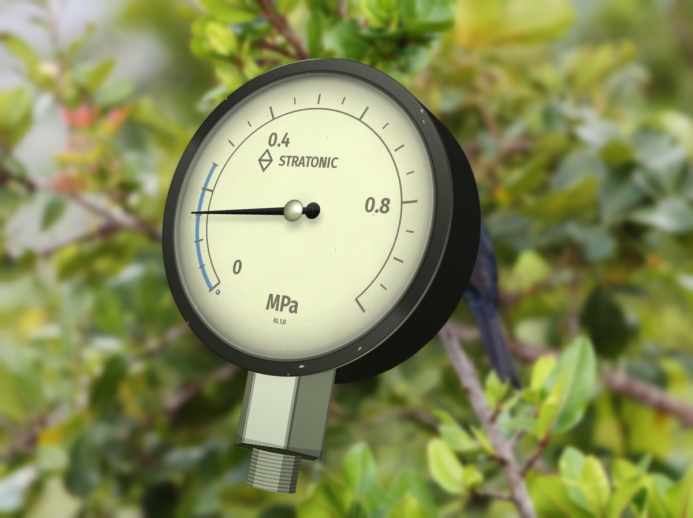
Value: 0.15 MPa
